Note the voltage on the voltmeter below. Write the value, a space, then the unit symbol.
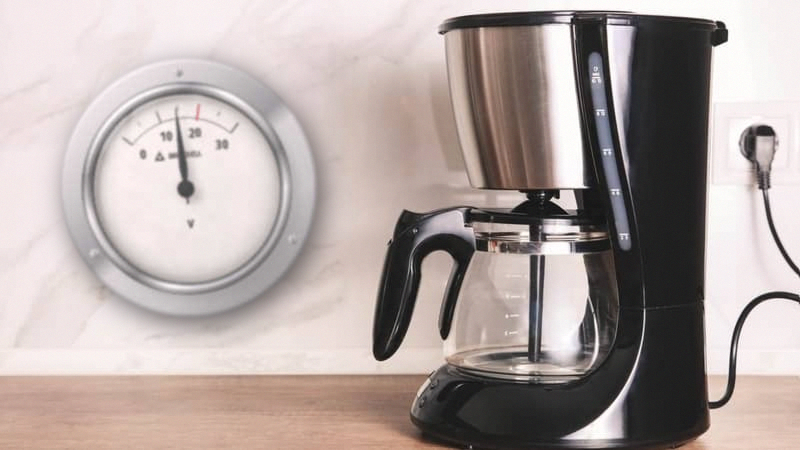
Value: 15 V
